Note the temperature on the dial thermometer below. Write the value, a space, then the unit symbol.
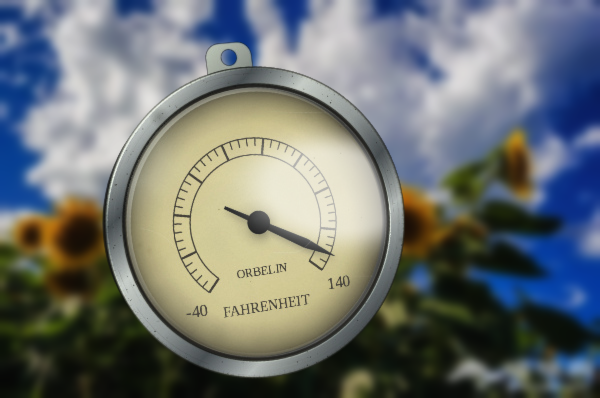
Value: 132 °F
